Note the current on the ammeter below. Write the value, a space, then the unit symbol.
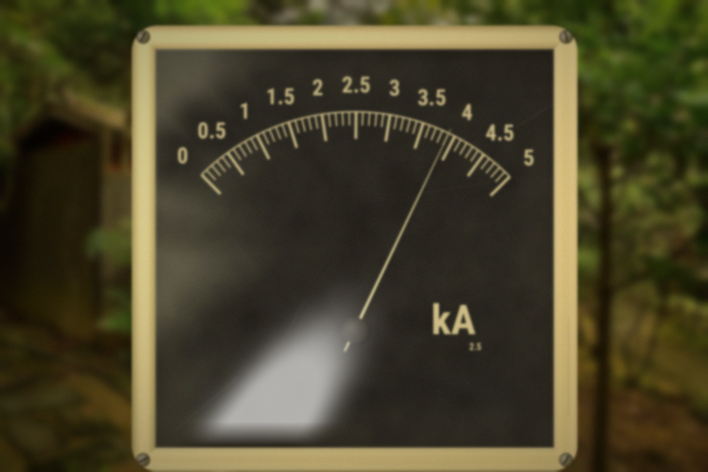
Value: 3.9 kA
